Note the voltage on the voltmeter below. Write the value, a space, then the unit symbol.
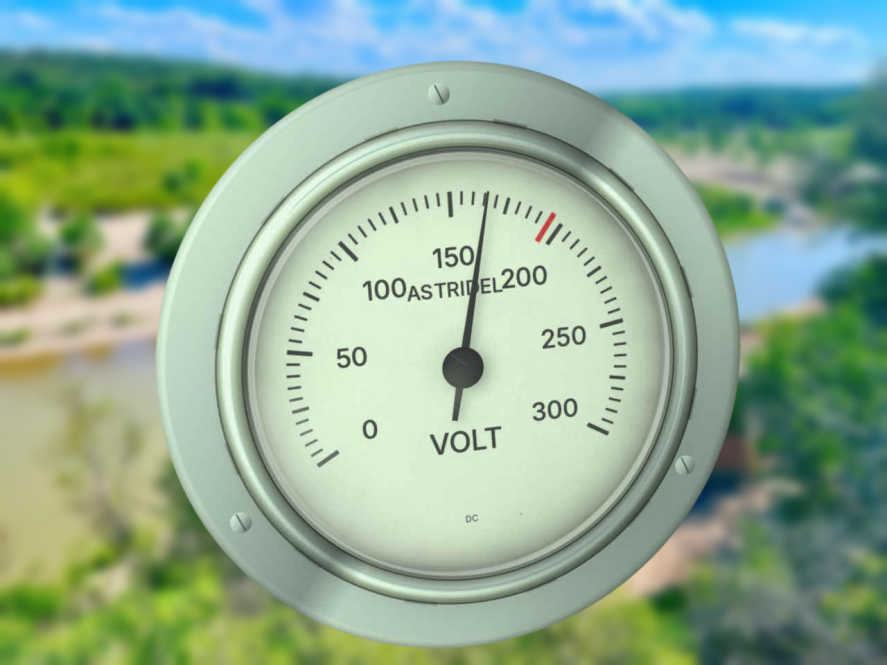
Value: 165 V
